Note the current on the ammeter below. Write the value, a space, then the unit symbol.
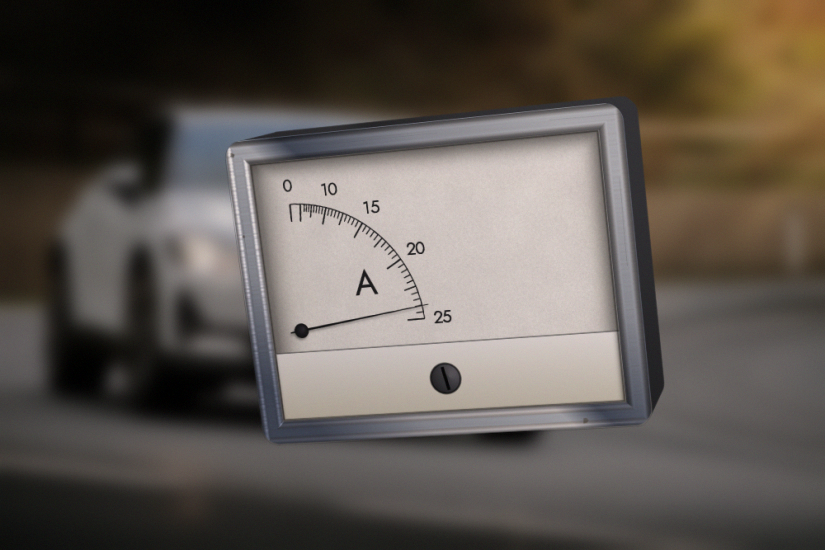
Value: 24 A
